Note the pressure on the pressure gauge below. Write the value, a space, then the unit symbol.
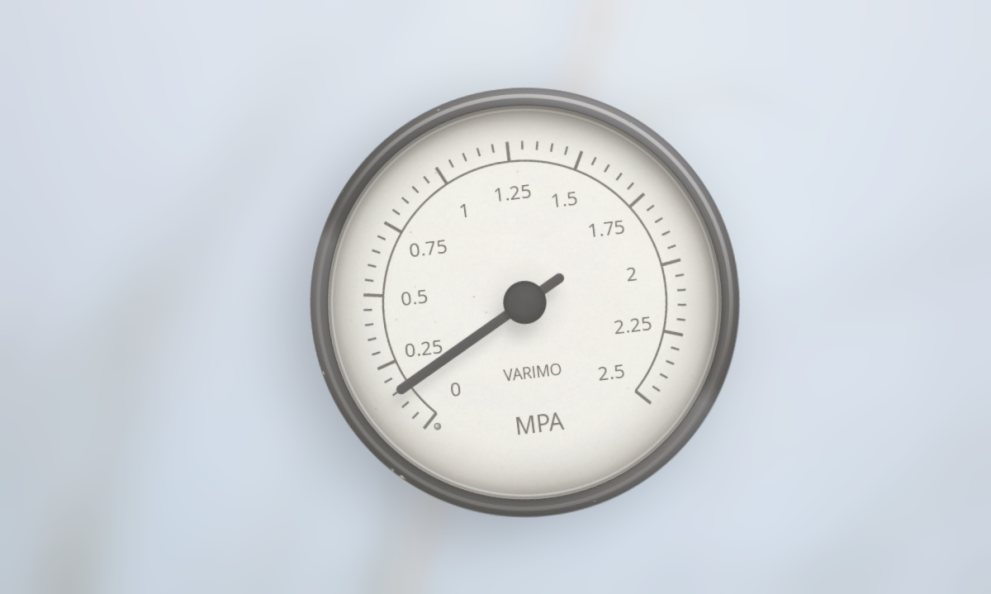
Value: 0.15 MPa
